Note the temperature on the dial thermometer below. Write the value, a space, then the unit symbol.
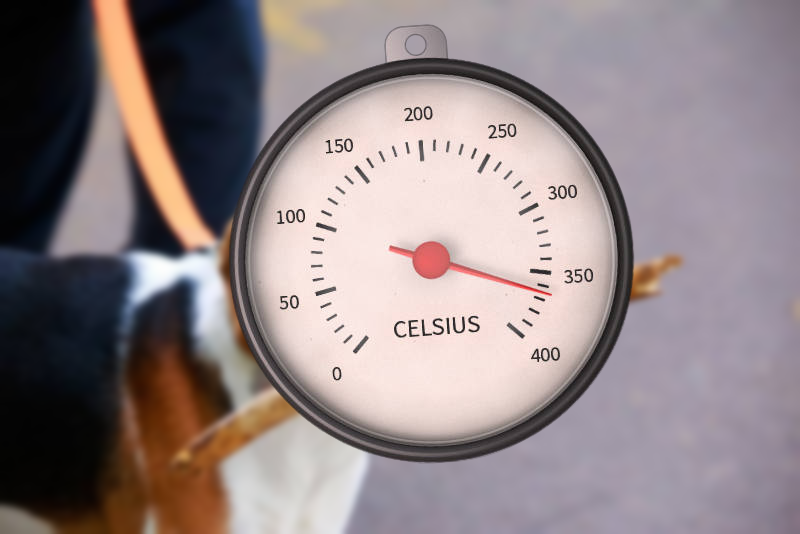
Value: 365 °C
